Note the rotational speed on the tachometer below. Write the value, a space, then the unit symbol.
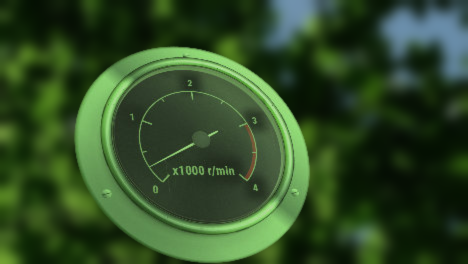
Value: 250 rpm
